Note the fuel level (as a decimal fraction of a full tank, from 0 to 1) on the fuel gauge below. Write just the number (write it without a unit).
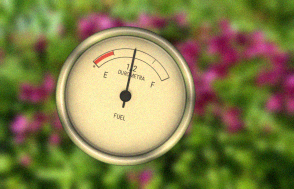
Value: 0.5
